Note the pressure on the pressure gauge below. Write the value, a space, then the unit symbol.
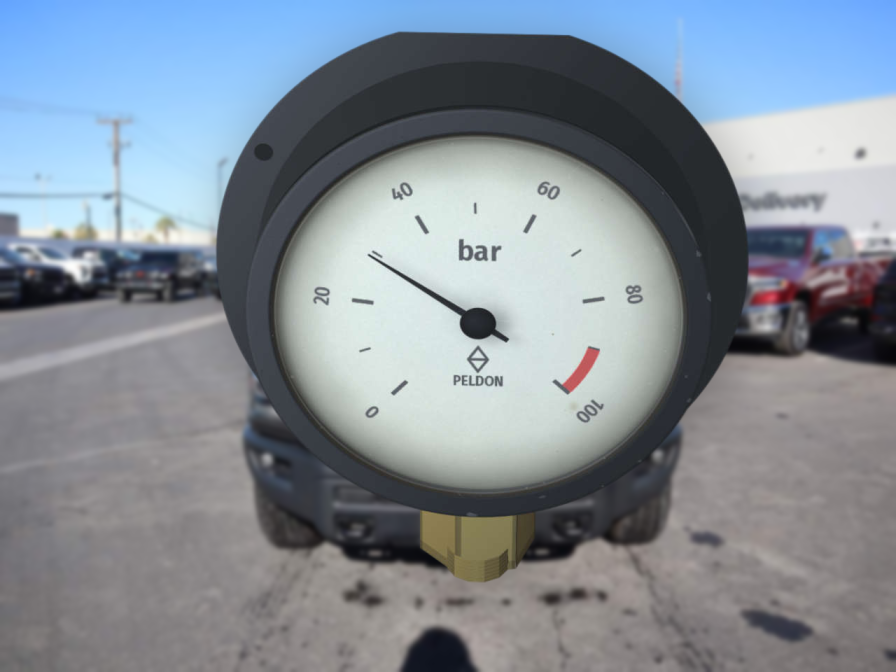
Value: 30 bar
